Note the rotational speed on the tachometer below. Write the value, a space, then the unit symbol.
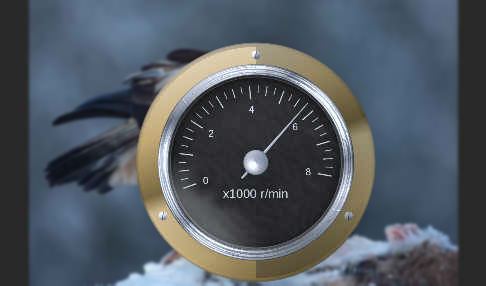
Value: 5750 rpm
